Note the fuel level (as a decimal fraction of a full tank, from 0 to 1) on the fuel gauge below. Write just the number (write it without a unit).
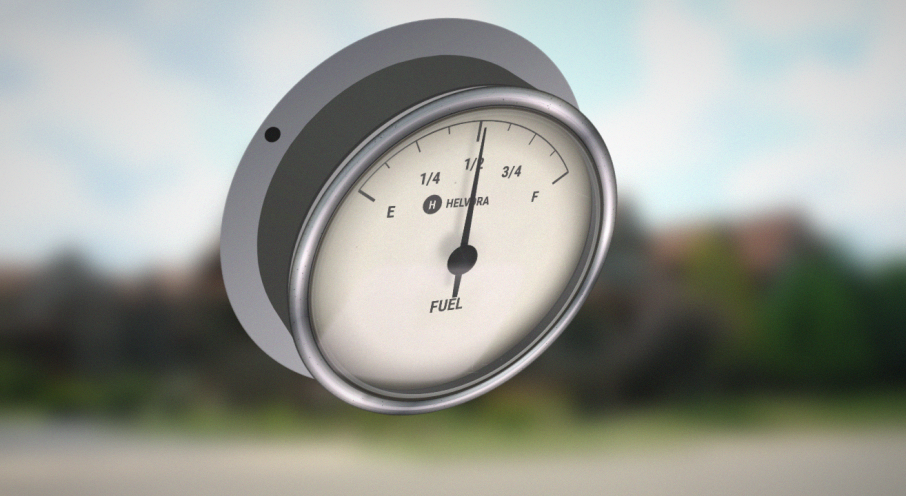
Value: 0.5
